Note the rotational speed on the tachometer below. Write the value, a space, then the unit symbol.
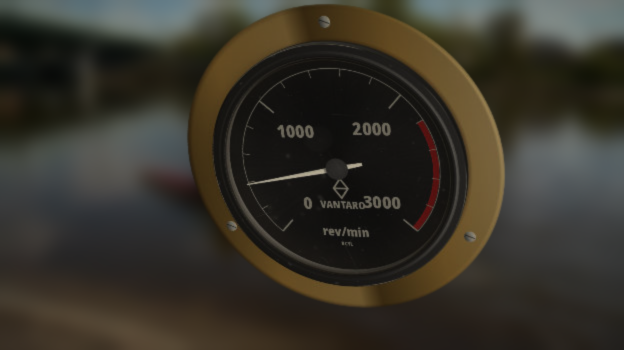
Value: 400 rpm
